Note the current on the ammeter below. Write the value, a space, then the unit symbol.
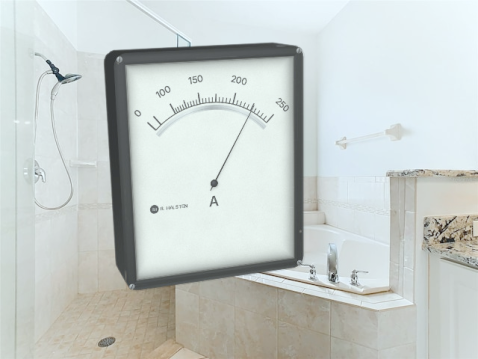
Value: 225 A
